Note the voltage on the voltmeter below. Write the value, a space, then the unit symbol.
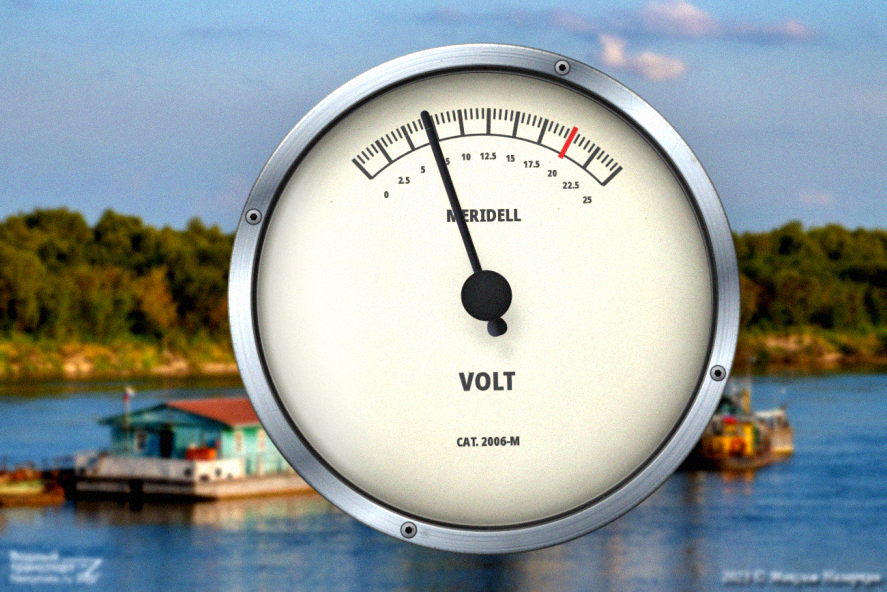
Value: 7 V
